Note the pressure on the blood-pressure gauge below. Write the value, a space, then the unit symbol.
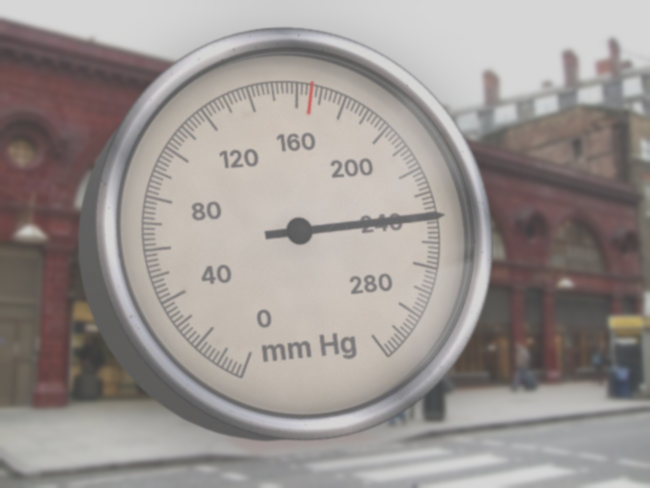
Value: 240 mmHg
